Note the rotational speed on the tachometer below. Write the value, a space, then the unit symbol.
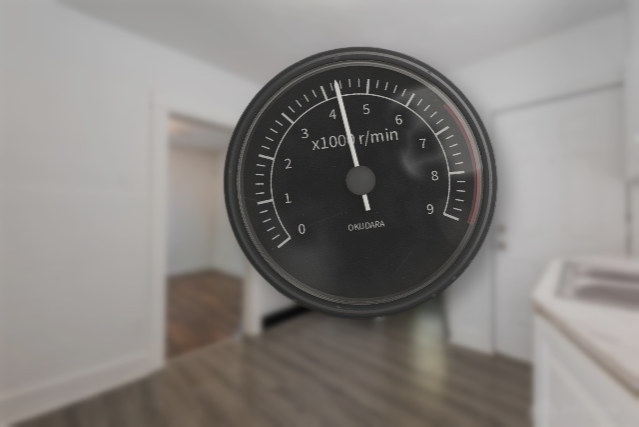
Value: 4300 rpm
